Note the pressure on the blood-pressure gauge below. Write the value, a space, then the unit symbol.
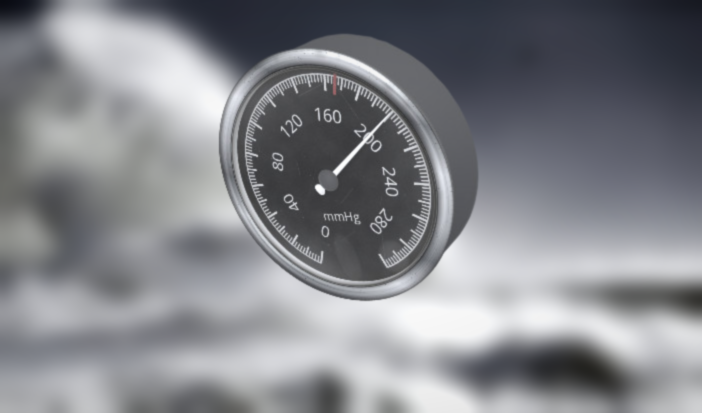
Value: 200 mmHg
